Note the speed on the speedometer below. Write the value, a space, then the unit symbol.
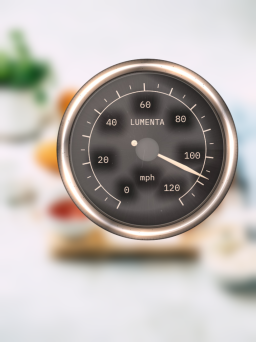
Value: 107.5 mph
